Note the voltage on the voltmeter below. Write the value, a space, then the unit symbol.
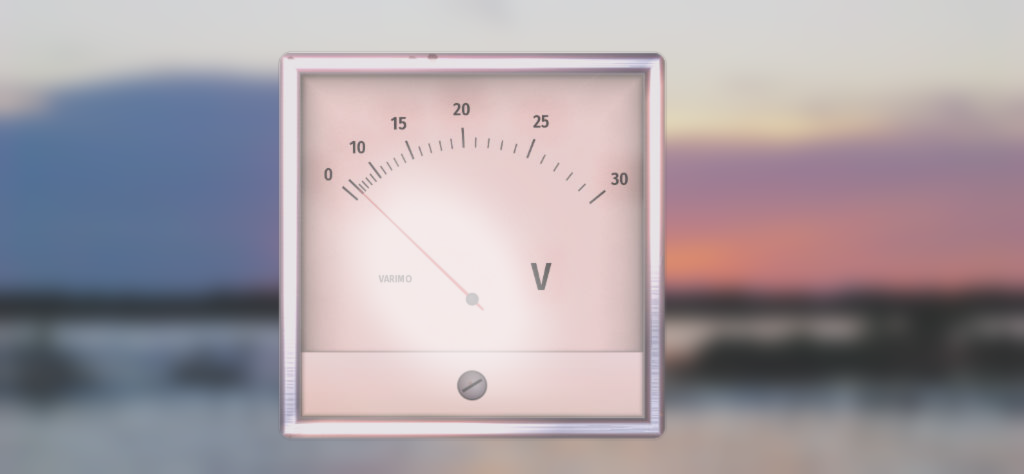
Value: 5 V
